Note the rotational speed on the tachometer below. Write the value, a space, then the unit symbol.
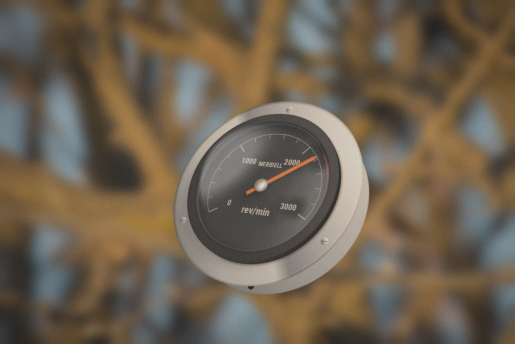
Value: 2200 rpm
